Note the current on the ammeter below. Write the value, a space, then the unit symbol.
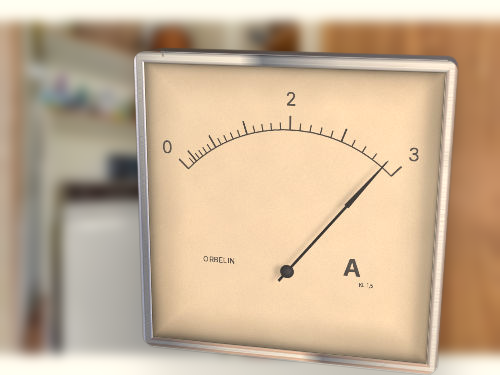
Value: 2.9 A
